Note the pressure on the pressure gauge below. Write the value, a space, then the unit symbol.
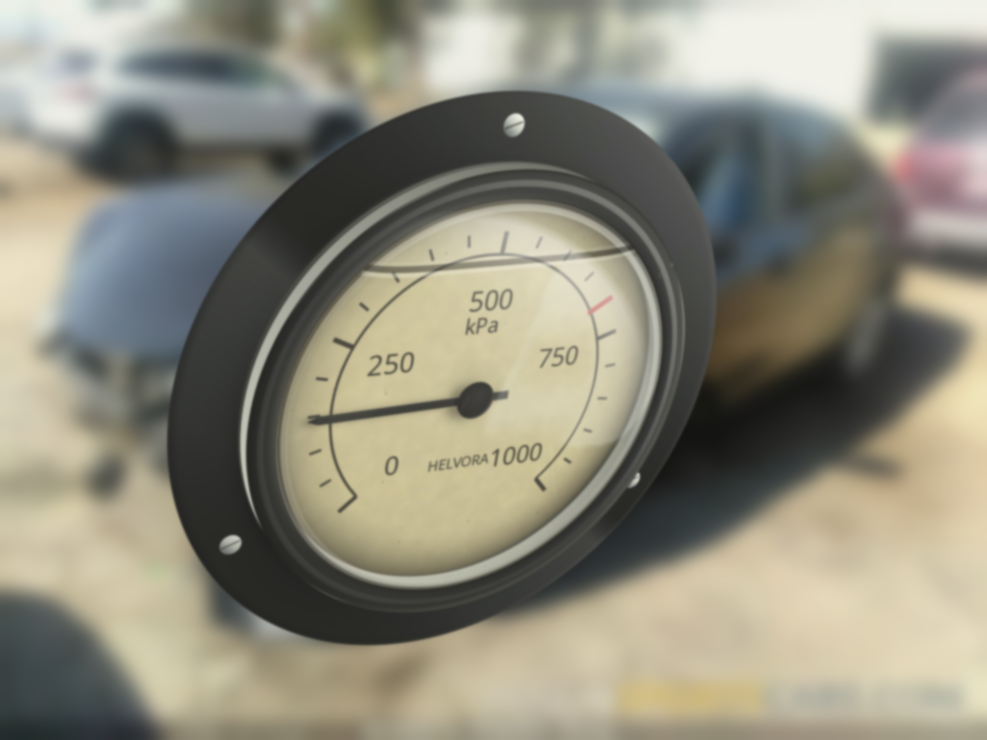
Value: 150 kPa
